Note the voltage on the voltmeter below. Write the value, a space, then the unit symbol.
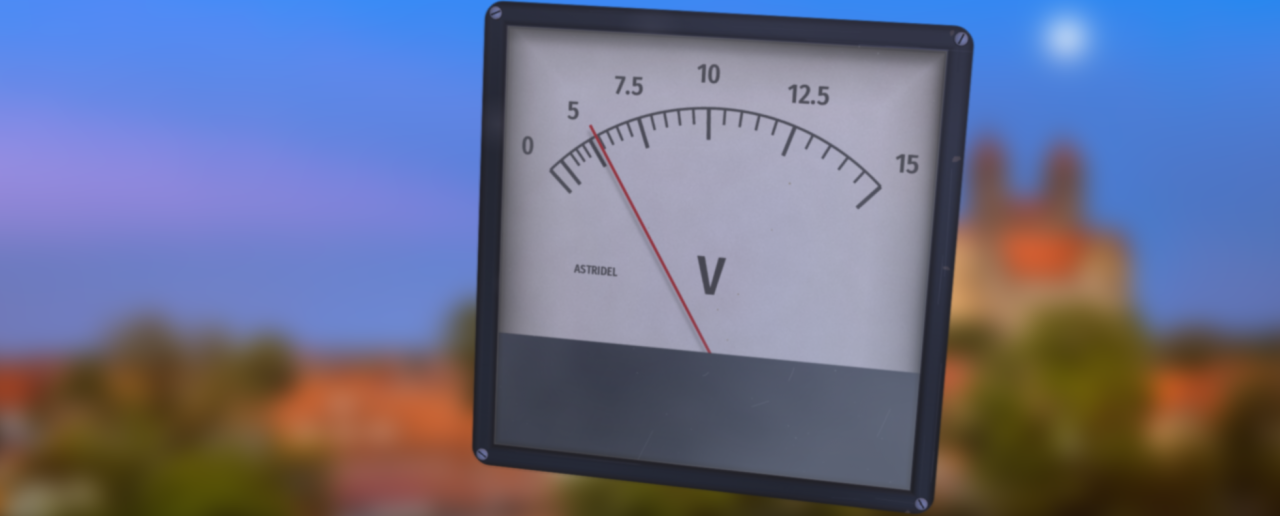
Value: 5.5 V
